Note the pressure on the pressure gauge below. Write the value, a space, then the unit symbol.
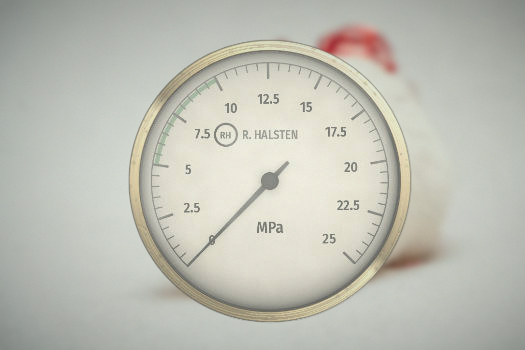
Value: 0 MPa
